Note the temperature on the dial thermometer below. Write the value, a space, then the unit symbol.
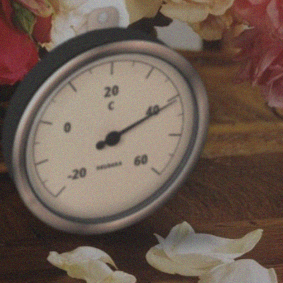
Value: 40 °C
